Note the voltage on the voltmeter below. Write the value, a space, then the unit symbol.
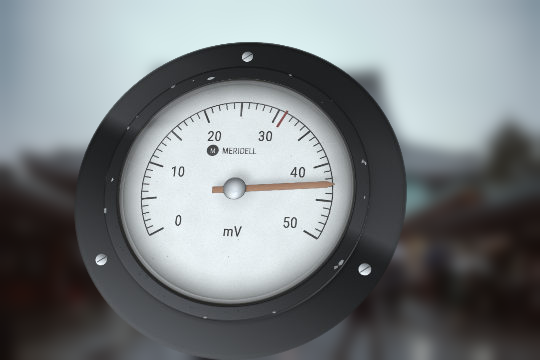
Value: 43 mV
